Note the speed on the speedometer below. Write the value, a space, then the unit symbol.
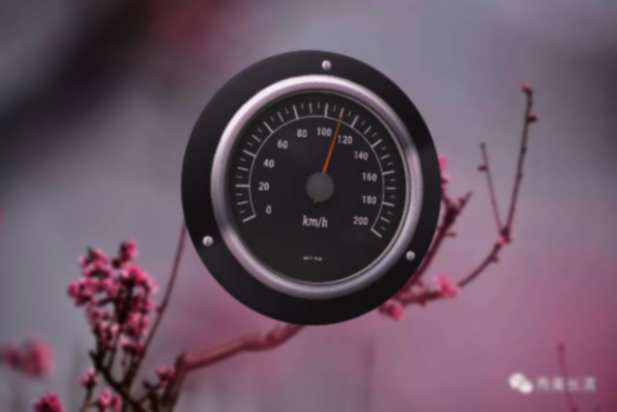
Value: 110 km/h
